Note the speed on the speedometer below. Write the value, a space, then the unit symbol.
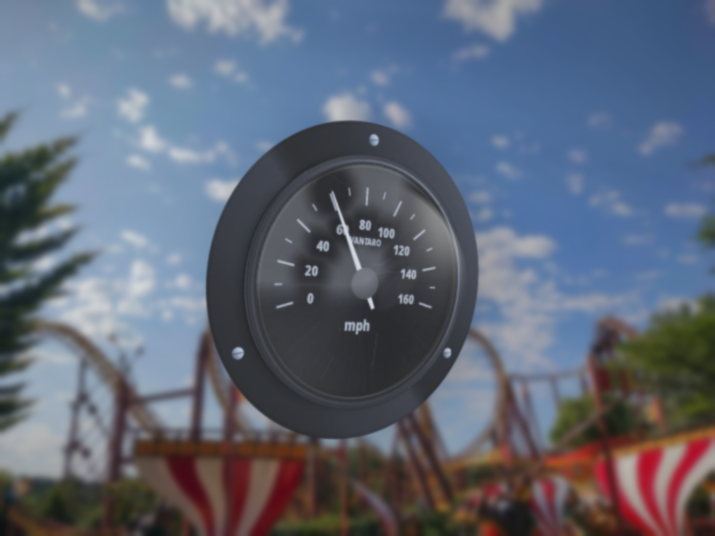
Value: 60 mph
